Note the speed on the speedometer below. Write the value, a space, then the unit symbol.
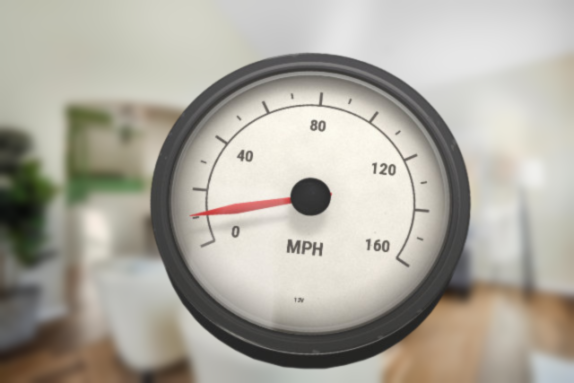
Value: 10 mph
